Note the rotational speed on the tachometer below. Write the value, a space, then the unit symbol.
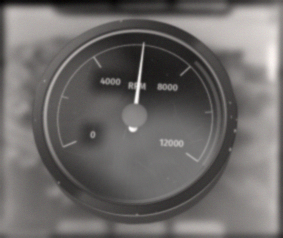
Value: 6000 rpm
